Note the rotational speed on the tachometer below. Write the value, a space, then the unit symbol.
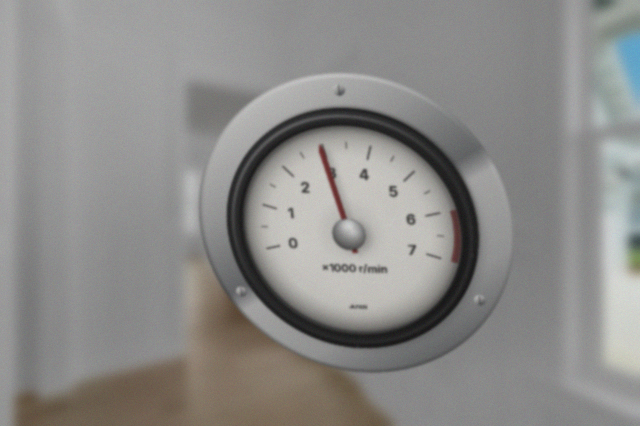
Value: 3000 rpm
